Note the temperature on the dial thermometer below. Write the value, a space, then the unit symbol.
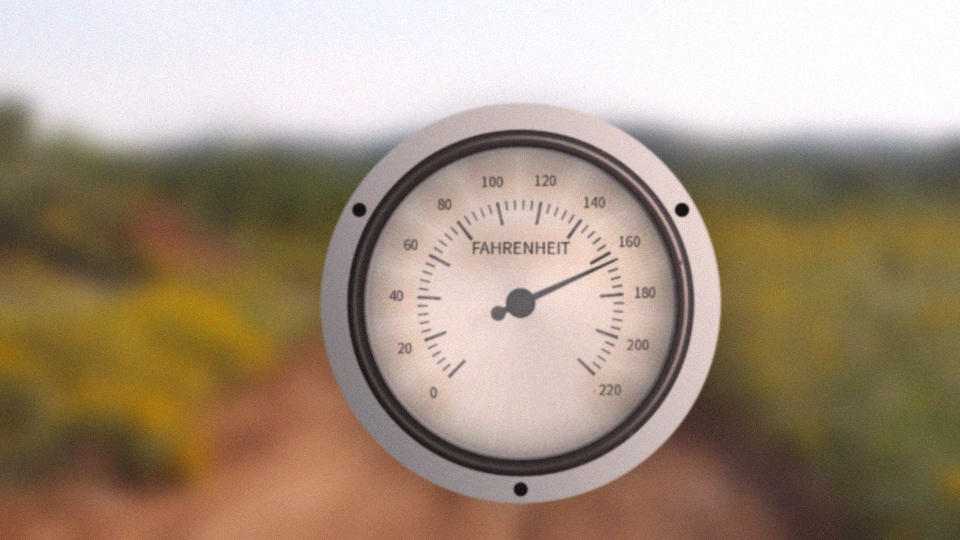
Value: 164 °F
